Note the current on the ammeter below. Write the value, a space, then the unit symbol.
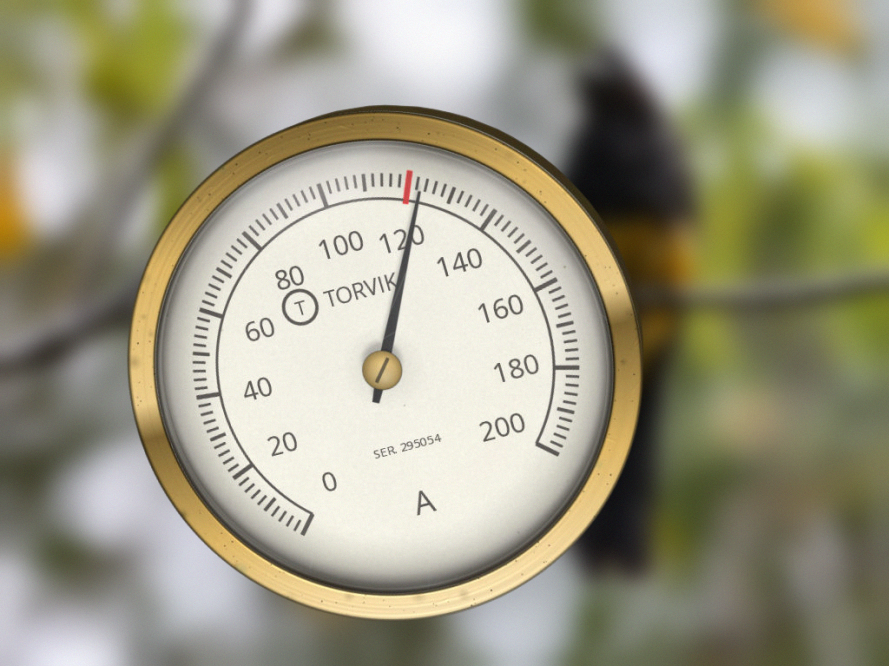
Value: 123 A
